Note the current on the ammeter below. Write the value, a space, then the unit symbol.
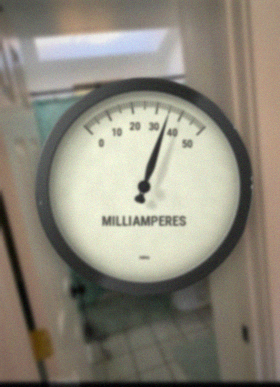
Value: 35 mA
